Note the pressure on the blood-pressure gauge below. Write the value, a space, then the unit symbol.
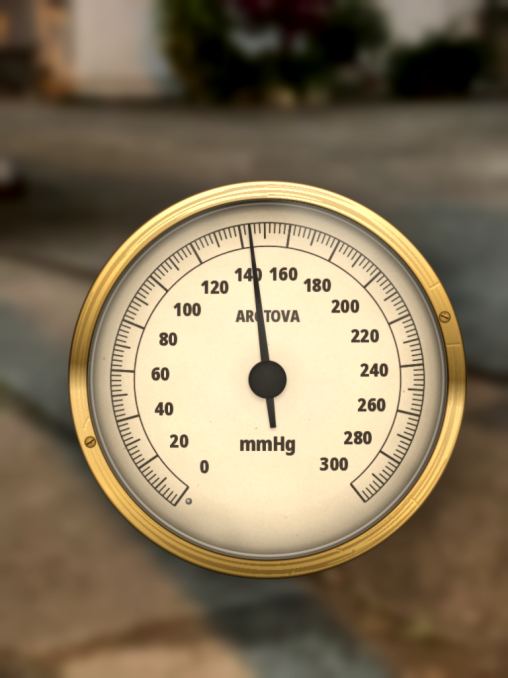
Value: 144 mmHg
